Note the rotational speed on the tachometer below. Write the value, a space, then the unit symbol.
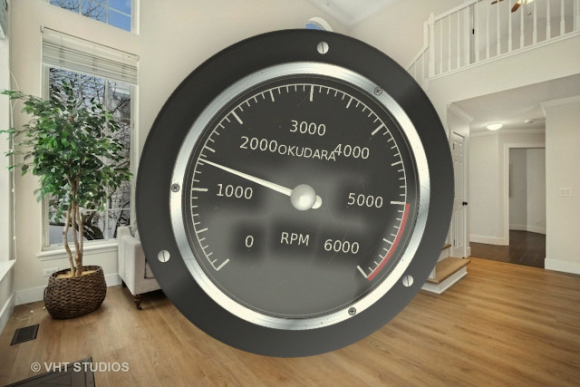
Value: 1350 rpm
